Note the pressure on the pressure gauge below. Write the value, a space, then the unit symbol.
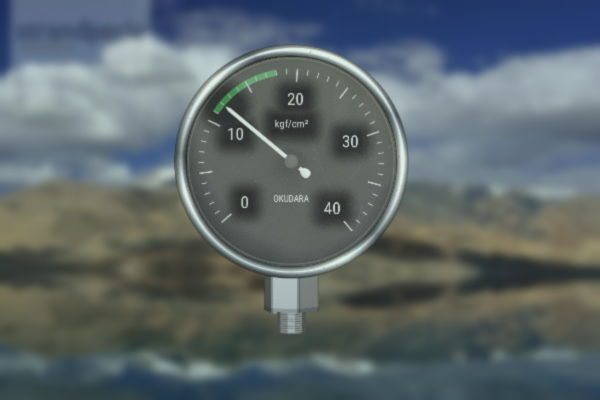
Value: 12 kg/cm²
